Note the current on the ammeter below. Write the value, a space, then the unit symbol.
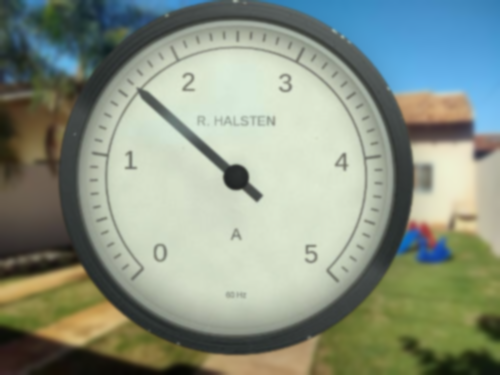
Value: 1.6 A
